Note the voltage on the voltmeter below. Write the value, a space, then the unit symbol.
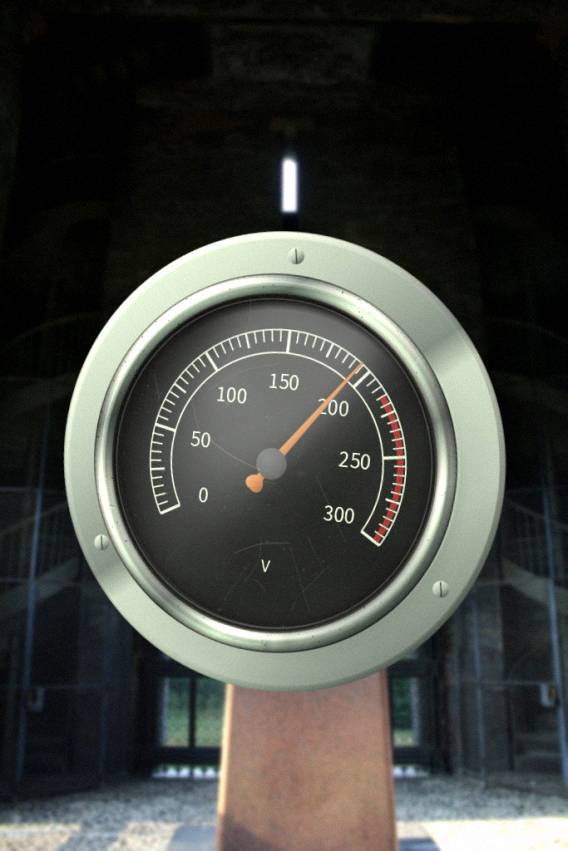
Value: 195 V
